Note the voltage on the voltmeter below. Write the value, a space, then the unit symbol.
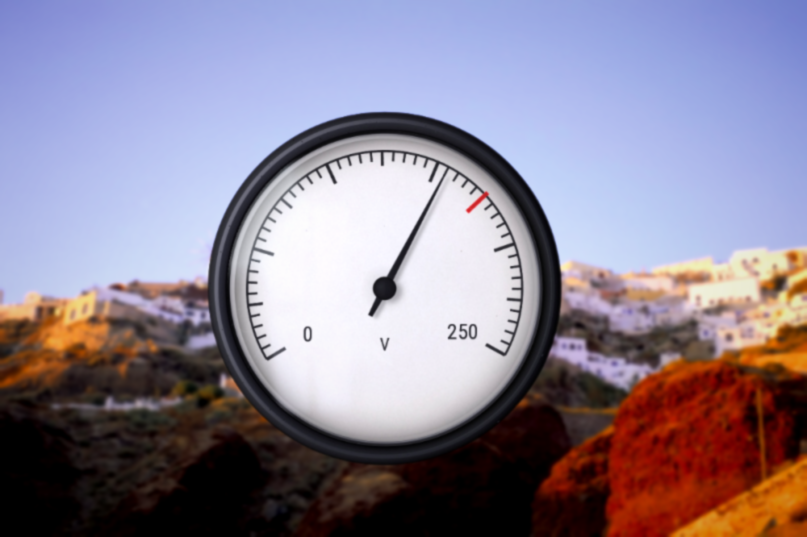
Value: 155 V
